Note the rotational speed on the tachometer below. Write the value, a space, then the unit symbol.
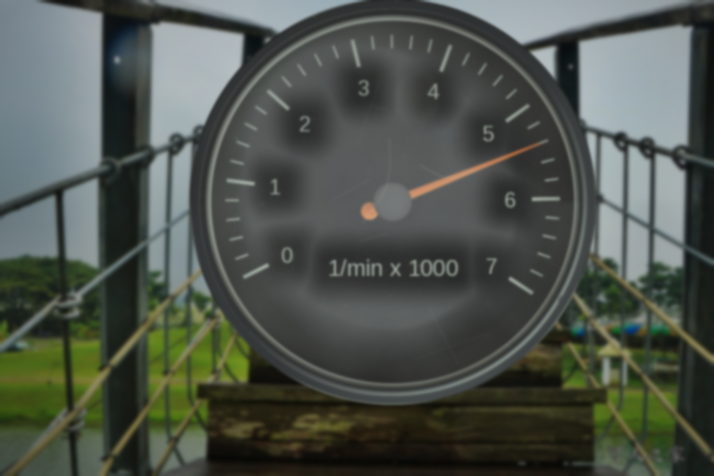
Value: 5400 rpm
